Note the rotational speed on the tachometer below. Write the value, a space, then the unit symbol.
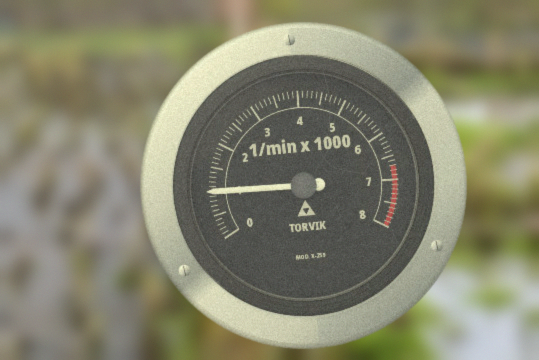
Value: 1000 rpm
